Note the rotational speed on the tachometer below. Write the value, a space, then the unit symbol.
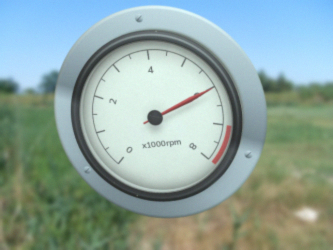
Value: 6000 rpm
